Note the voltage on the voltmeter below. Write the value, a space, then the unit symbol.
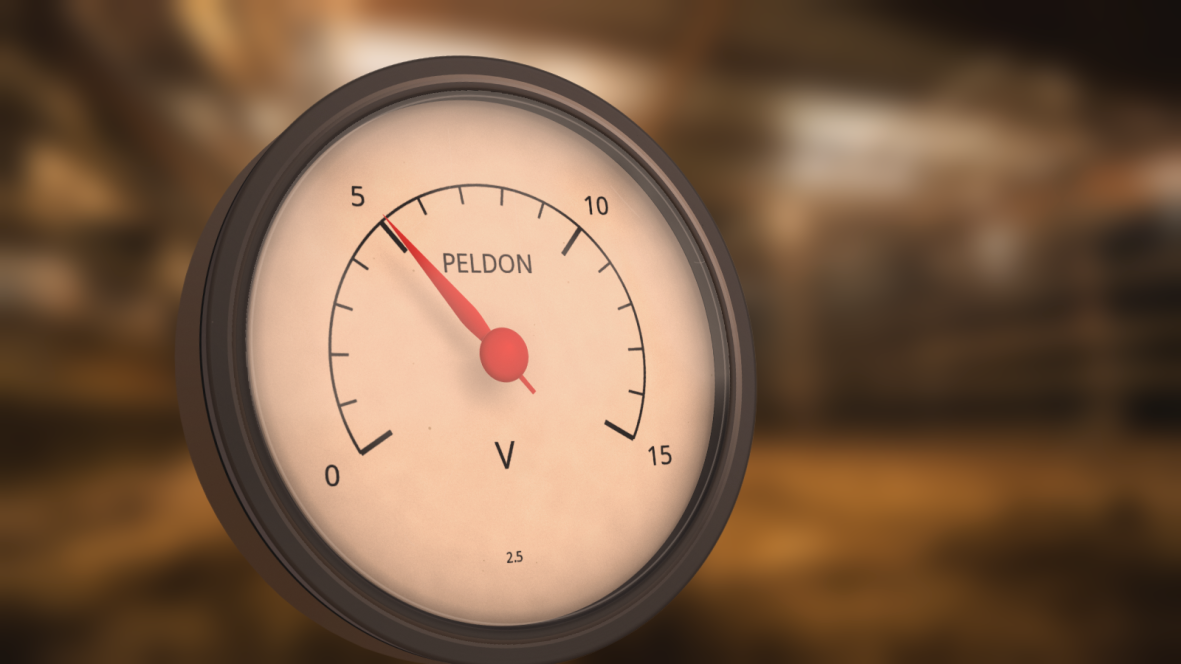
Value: 5 V
